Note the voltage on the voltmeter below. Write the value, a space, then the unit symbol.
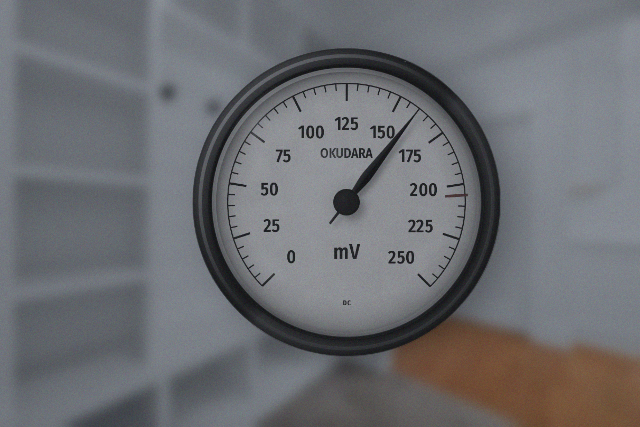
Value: 160 mV
